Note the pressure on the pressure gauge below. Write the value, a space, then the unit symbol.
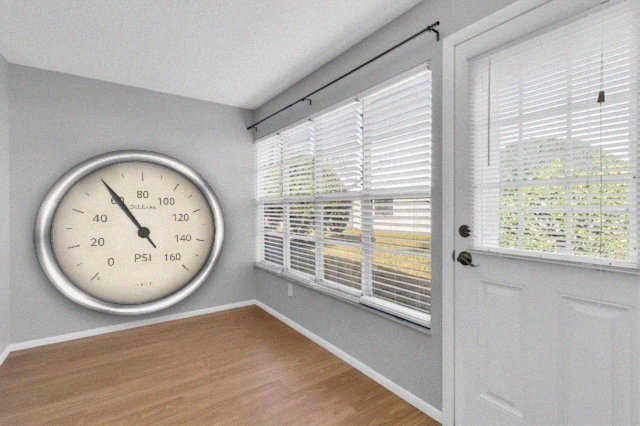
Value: 60 psi
